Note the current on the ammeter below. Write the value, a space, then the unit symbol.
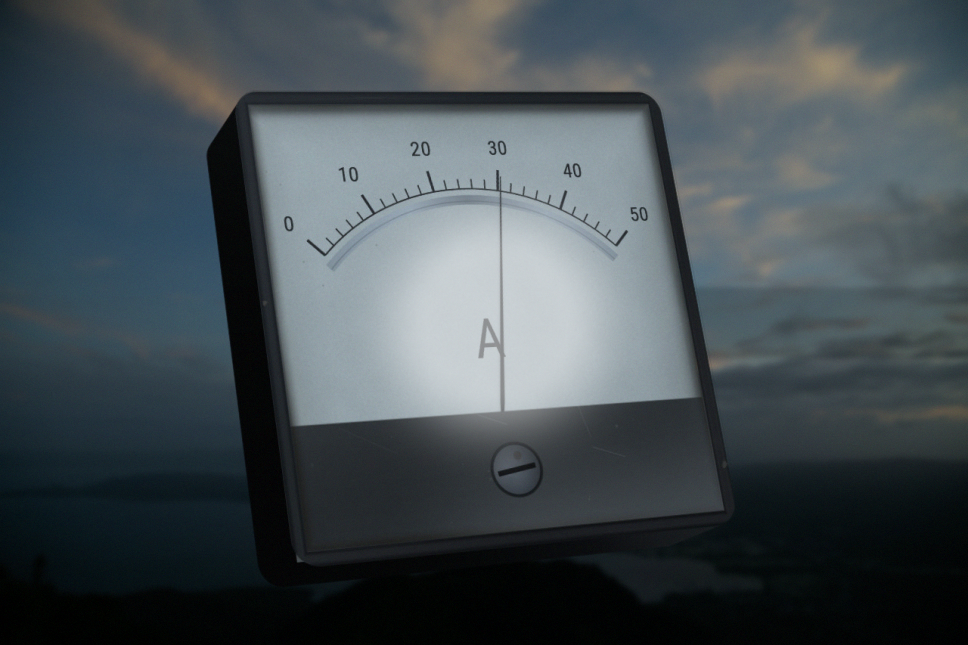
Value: 30 A
